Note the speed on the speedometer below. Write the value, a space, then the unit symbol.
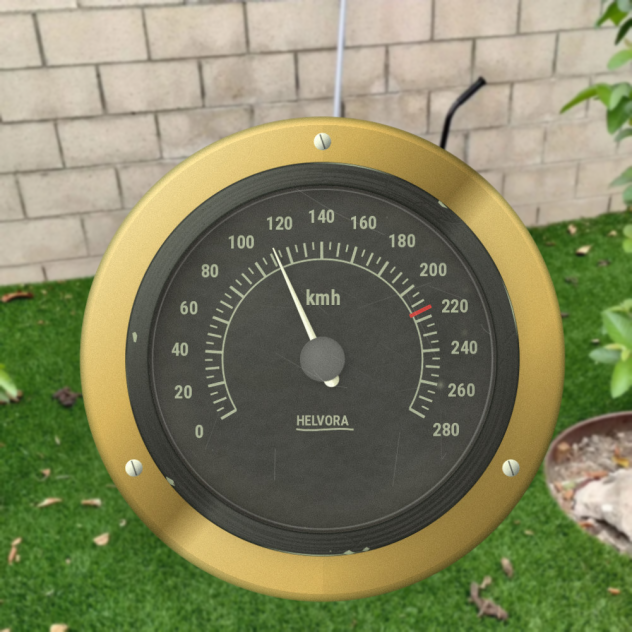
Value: 112.5 km/h
